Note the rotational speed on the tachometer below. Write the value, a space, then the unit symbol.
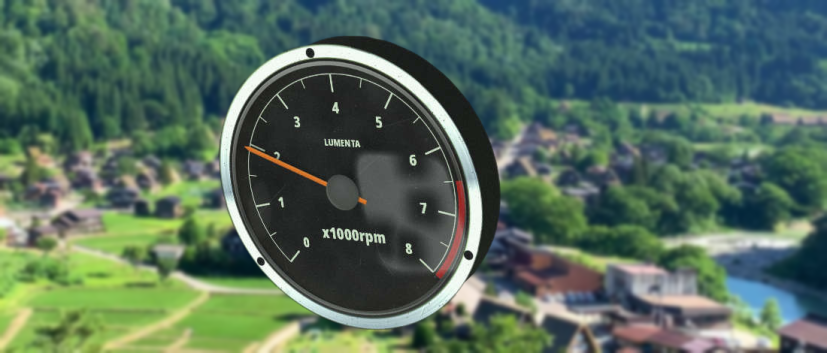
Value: 2000 rpm
